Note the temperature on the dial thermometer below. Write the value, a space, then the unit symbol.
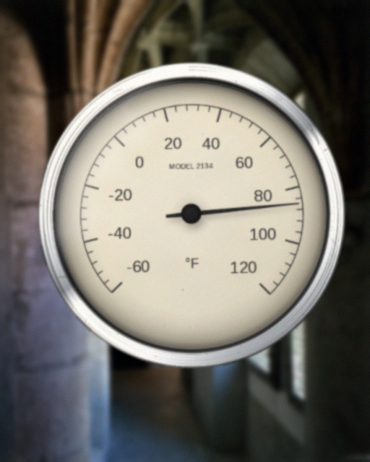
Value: 86 °F
